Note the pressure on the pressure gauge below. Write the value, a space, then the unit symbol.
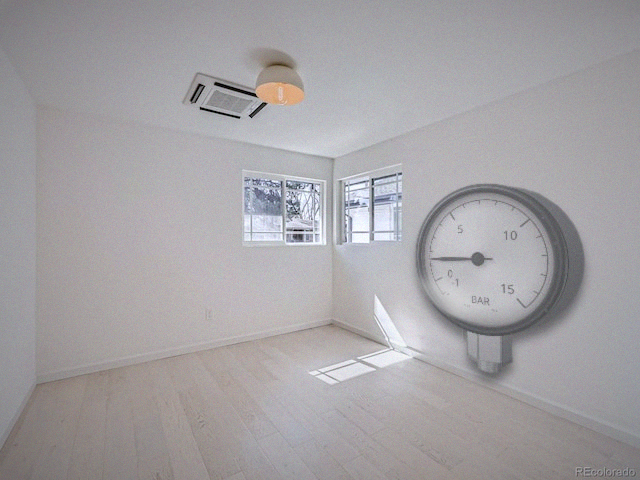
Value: 1.5 bar
